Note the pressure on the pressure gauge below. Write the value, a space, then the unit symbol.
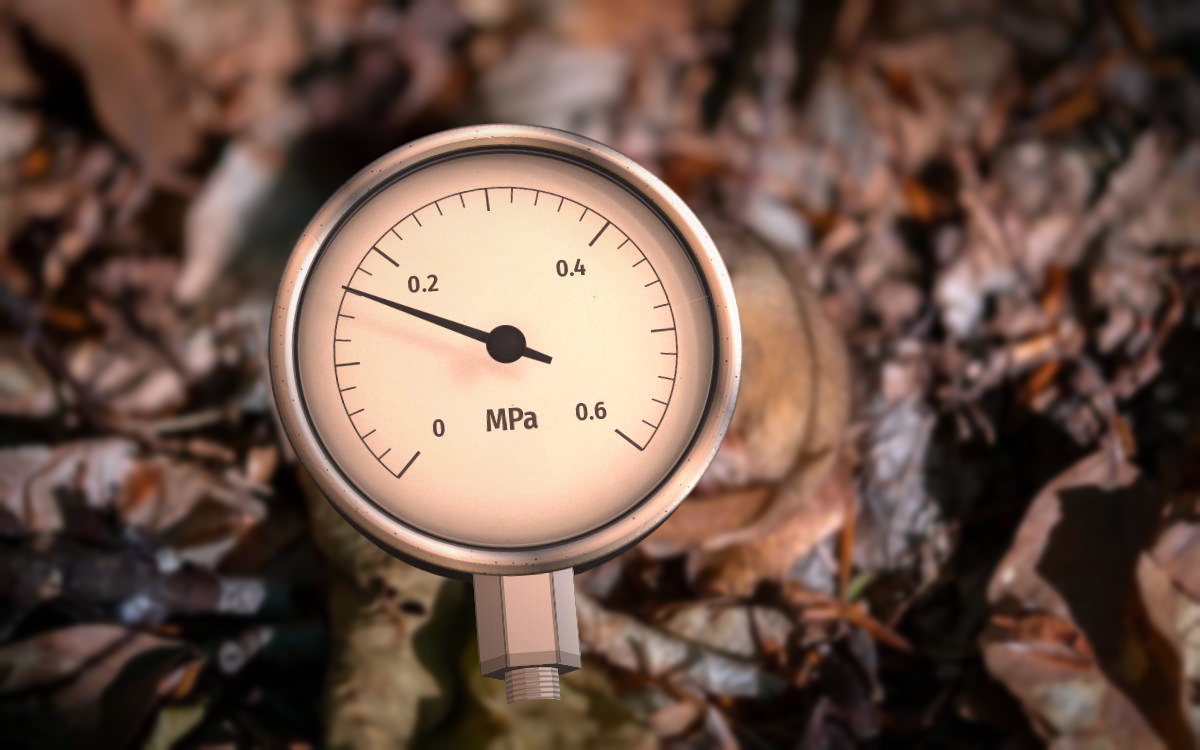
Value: 0.16 MPa
